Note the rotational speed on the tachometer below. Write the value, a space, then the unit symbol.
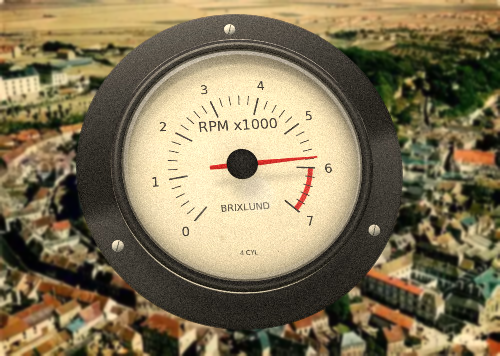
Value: 5800 rpm
